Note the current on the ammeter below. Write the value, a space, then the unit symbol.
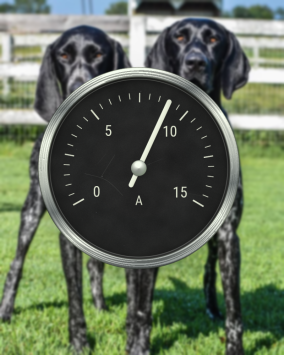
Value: 9 A
